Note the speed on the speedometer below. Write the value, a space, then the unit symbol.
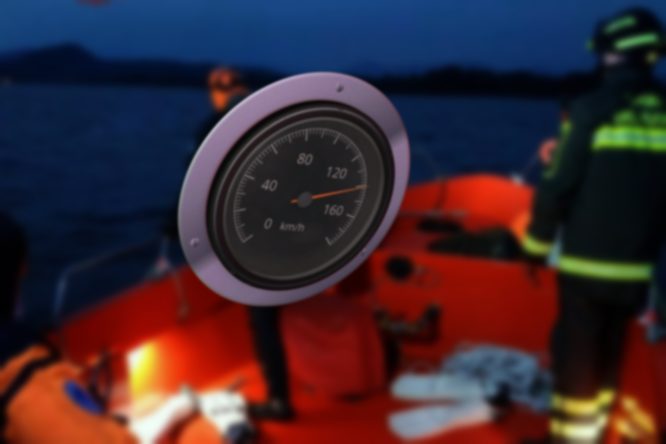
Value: 140 km/h
